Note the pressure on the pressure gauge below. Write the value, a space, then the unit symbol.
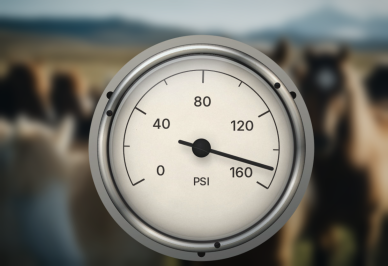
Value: 150 psi
